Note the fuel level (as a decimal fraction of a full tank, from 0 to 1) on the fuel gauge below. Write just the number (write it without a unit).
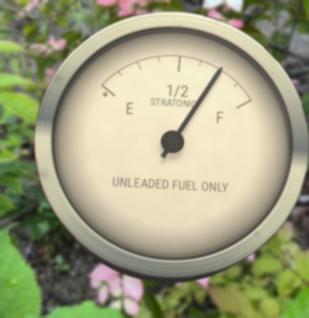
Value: 0.75
